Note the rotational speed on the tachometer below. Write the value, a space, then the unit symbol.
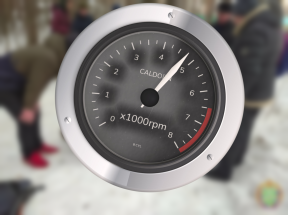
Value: 4750 rpm
